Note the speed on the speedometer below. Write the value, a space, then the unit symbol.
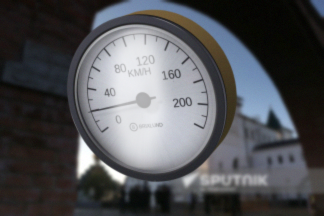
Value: 20 km/h
